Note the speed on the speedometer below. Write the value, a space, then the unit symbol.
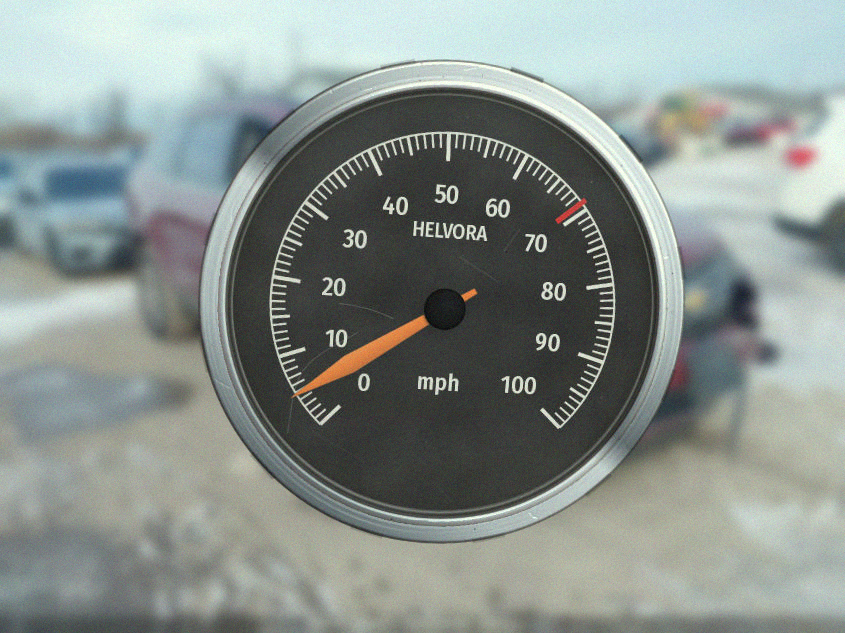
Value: 5 mph
